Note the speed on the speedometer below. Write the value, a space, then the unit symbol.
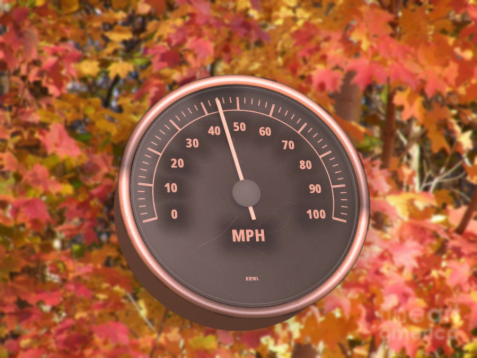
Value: 44 mph
